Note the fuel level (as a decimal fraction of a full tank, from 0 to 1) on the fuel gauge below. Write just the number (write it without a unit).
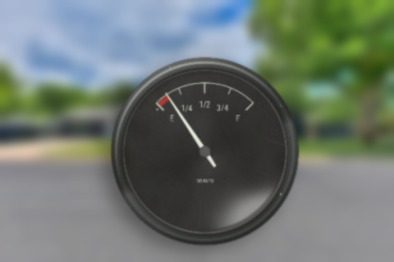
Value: 0.125
